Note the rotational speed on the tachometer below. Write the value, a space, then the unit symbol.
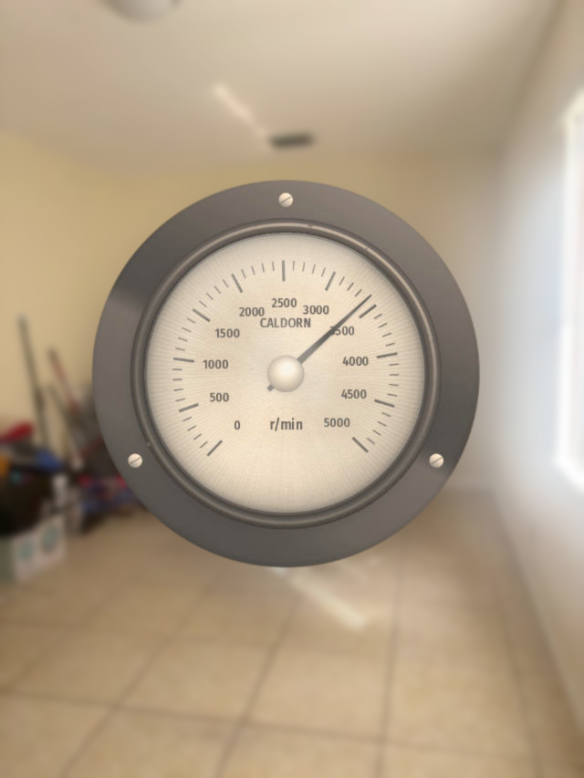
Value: 3400 rpm
